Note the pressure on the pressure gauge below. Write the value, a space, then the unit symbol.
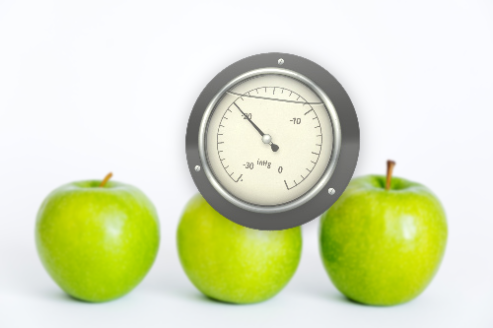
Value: -20 inHg
